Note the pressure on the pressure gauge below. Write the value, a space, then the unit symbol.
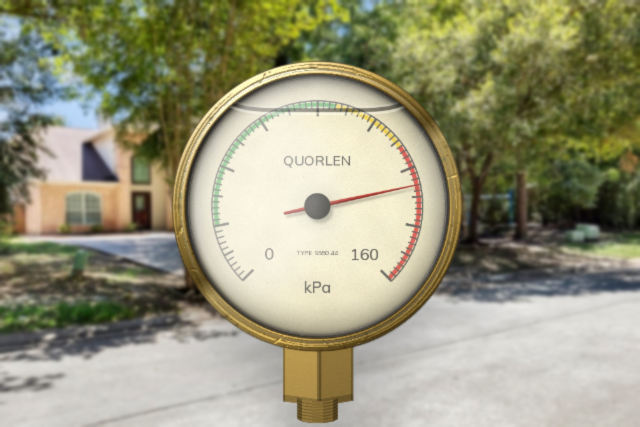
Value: 126 kPa
